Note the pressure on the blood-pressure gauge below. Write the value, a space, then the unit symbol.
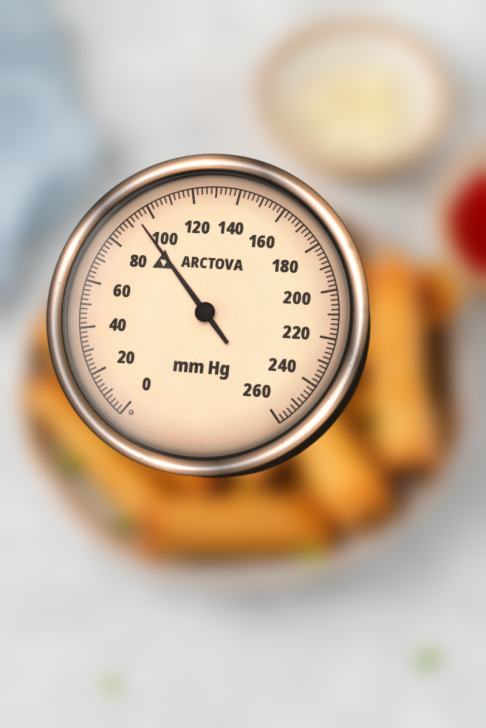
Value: 94 mmHg
